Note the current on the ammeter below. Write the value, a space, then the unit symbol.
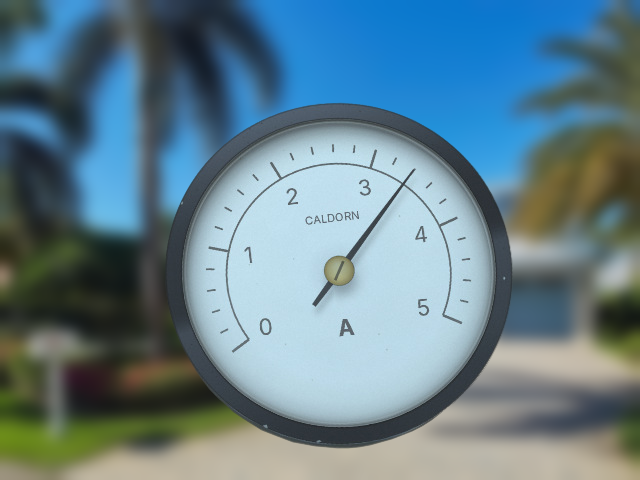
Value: 3.4 A
